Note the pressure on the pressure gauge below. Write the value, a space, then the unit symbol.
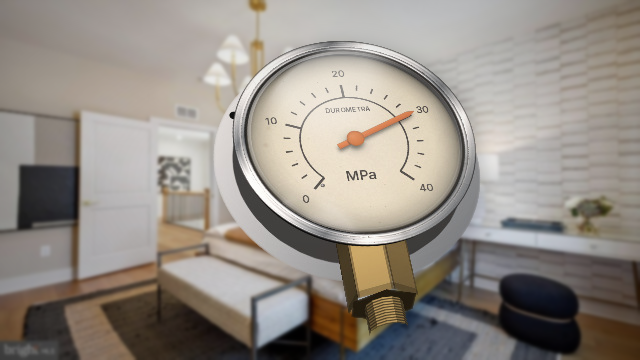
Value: 30 MPa
